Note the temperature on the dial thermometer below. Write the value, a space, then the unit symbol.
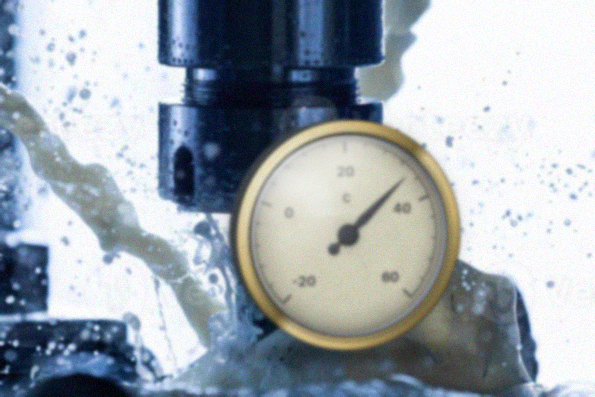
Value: 34 °C
